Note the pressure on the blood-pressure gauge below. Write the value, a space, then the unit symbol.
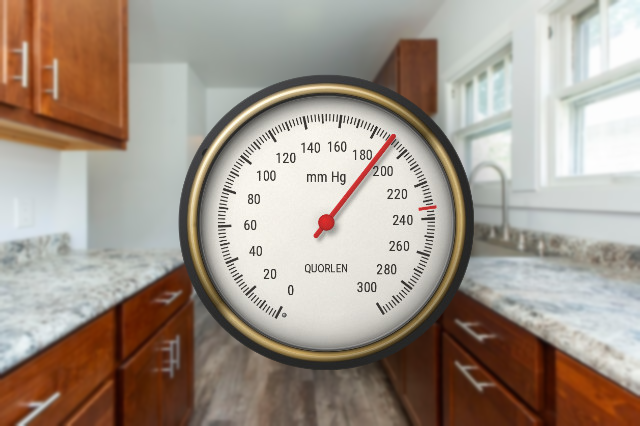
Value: 190 mmHg
